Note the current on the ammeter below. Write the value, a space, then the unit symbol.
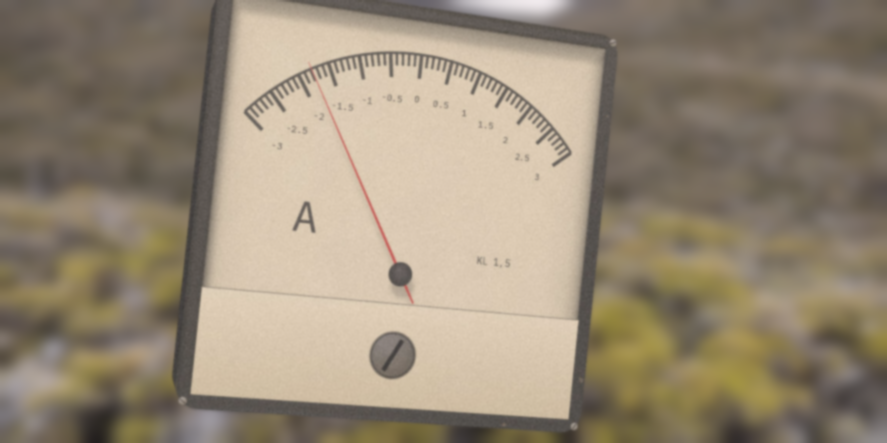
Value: -1.8 A
